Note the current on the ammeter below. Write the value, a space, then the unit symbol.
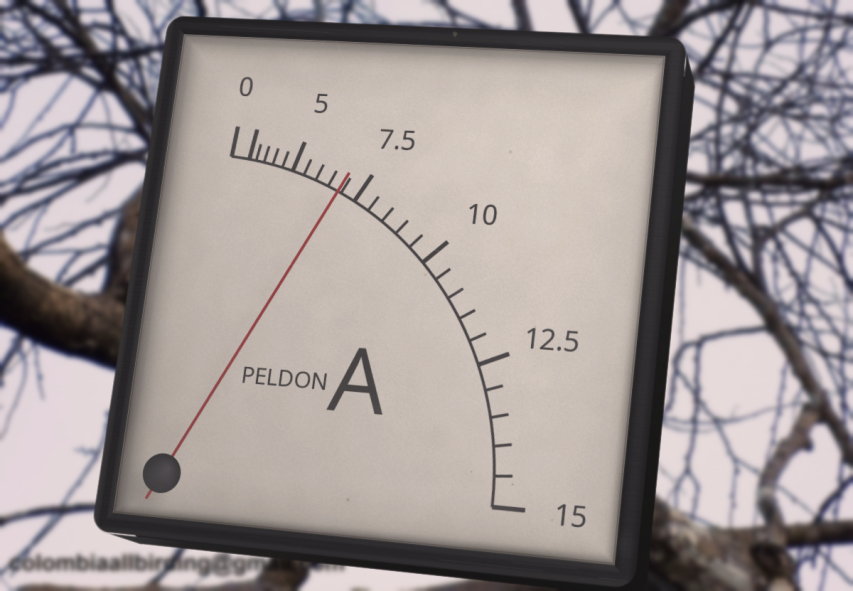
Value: 7 A
